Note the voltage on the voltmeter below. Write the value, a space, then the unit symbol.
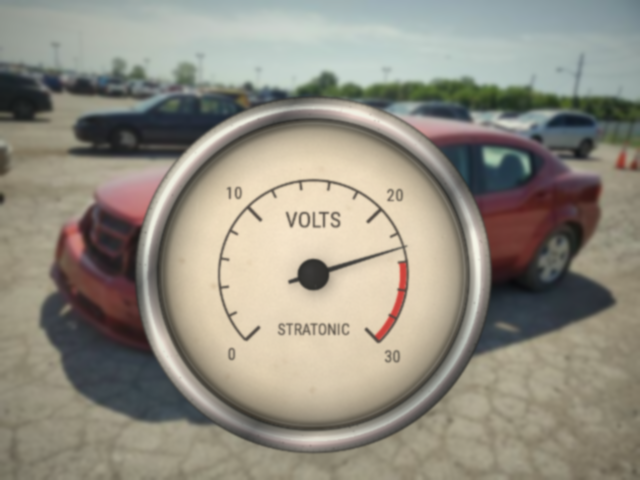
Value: 23 V
